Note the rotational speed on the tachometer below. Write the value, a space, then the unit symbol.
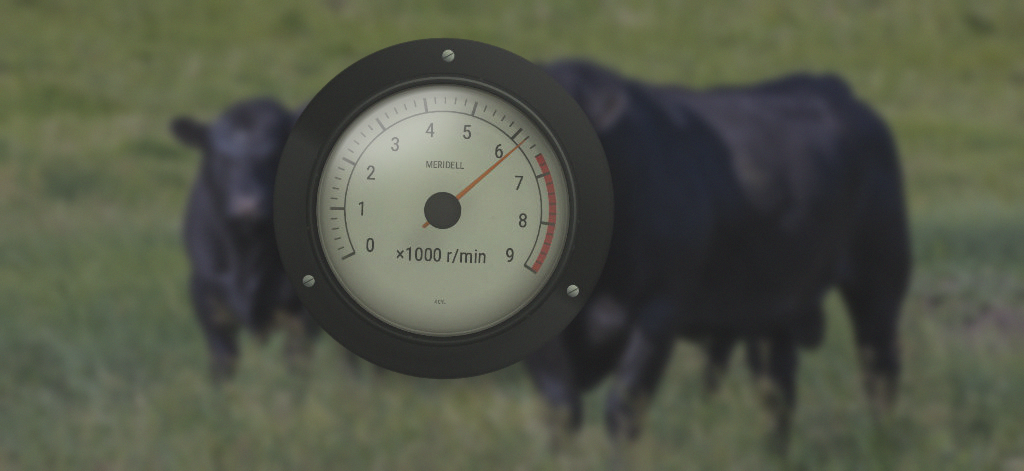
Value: 6200 rpm
